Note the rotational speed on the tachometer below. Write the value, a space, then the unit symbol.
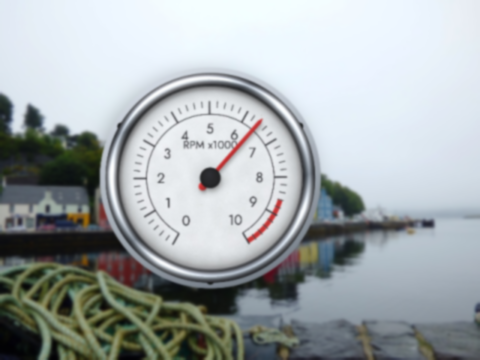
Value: 6400 rpm
